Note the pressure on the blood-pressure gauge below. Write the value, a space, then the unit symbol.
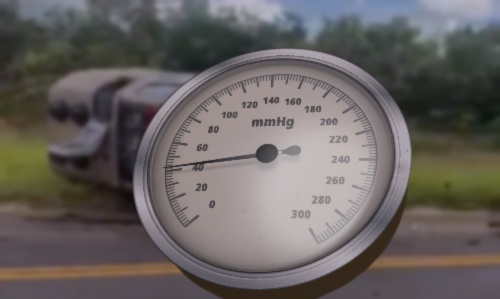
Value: 40 mmHg
